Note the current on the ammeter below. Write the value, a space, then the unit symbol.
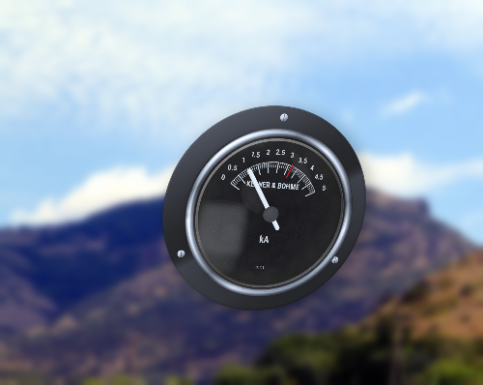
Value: 1 kA
